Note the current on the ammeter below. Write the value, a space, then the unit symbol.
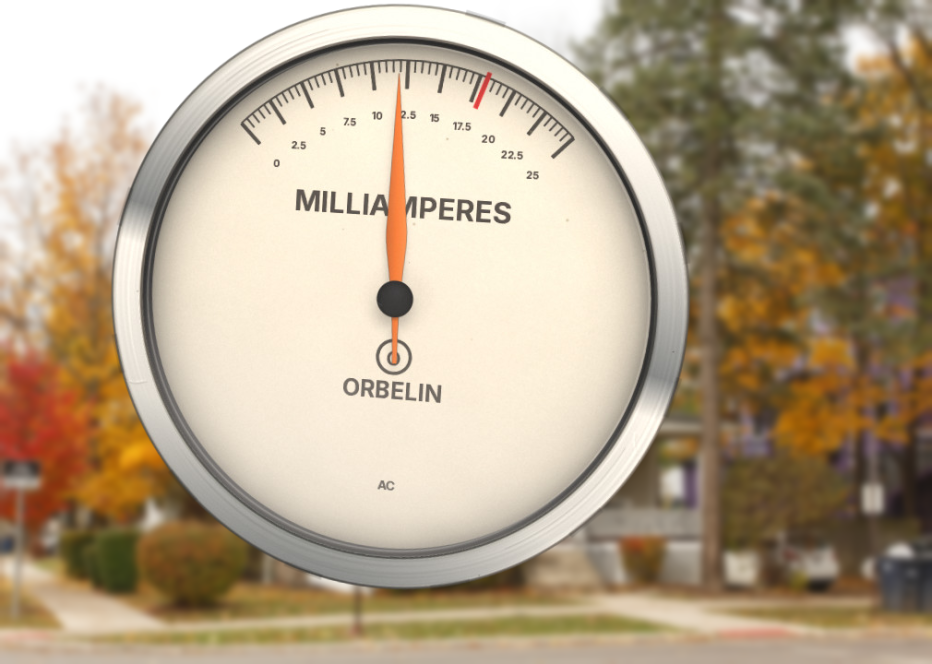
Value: 12 mA
